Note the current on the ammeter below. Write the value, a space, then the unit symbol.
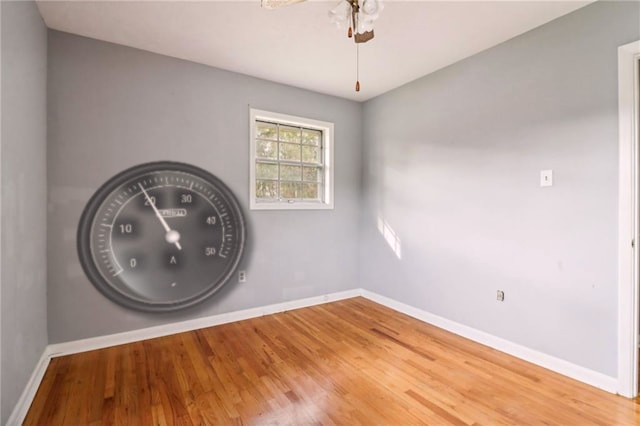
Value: 20 A
